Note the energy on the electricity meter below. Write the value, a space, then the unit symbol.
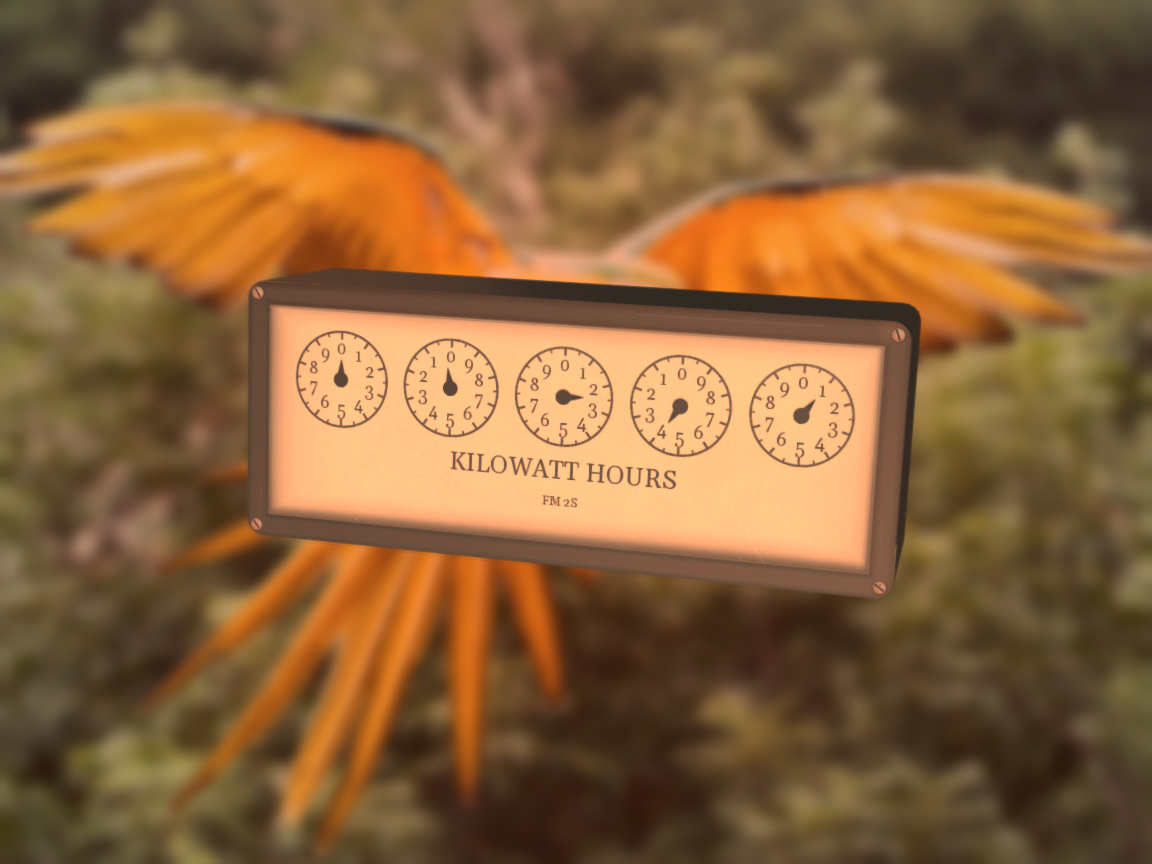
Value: 241 kWh
